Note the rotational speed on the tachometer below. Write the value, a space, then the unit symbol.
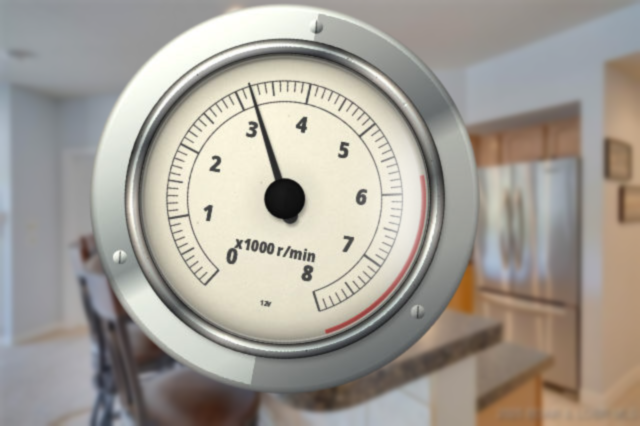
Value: 3200 rpm
